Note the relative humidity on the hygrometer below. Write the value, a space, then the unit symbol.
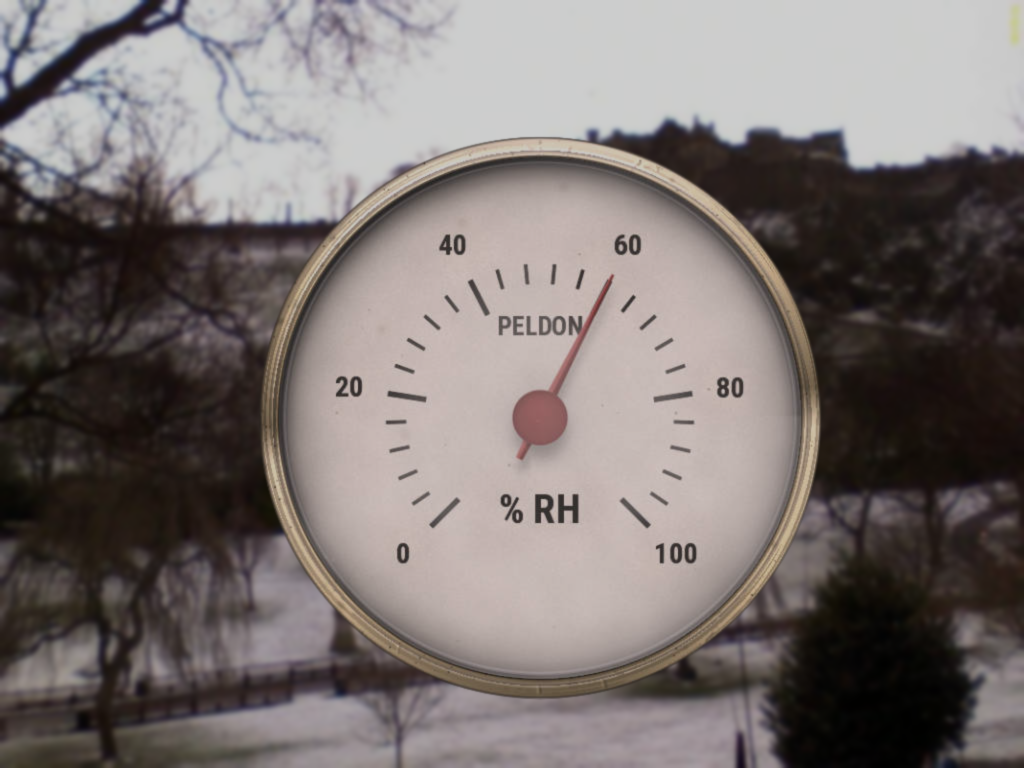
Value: 60 %
